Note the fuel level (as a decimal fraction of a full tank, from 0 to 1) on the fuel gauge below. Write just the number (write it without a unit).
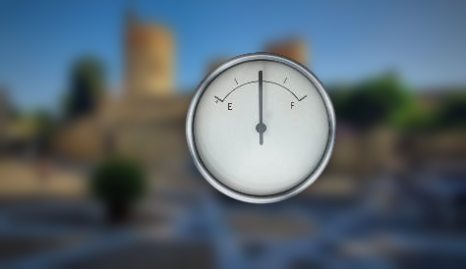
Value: 0.5
